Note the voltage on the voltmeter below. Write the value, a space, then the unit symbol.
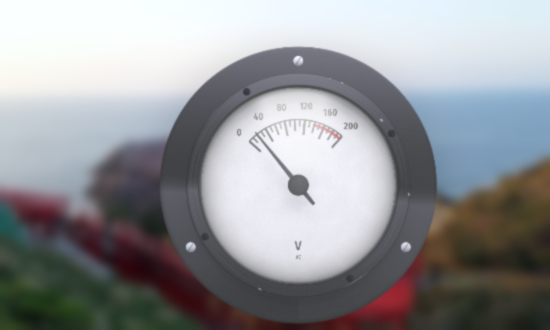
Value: 20 V
